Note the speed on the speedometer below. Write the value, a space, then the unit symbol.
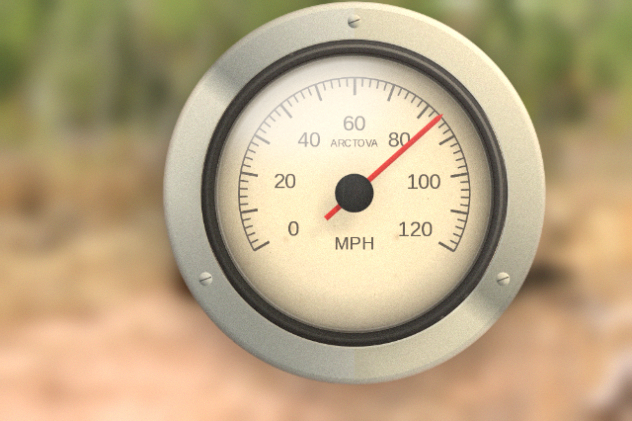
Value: 84 mph
